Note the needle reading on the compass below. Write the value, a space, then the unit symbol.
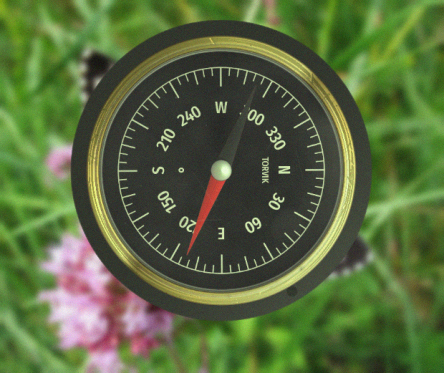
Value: 112.5 °
